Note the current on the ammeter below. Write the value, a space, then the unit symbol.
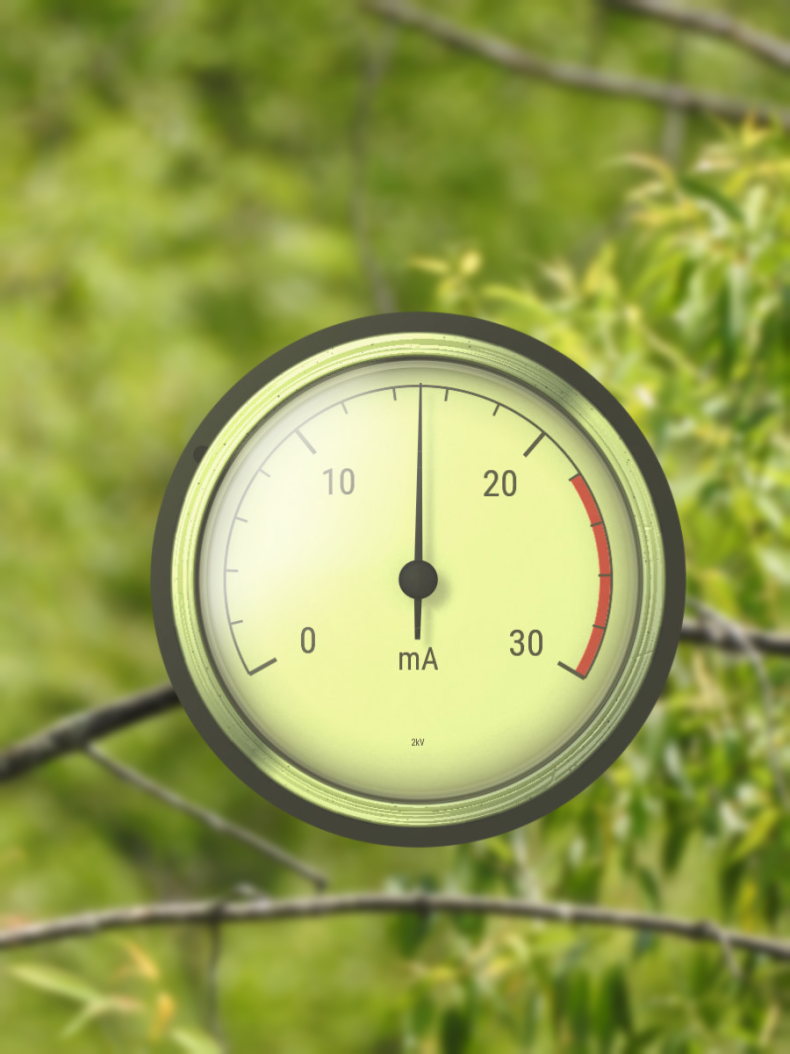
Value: 15 mA
